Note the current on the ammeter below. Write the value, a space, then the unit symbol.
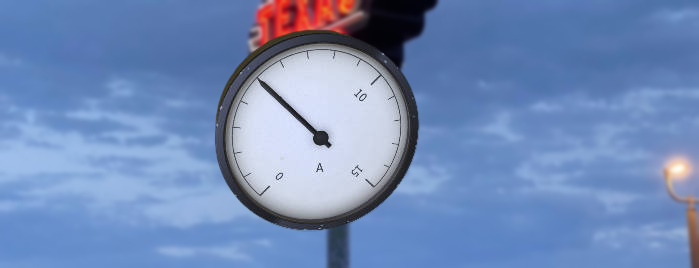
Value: 5 A
